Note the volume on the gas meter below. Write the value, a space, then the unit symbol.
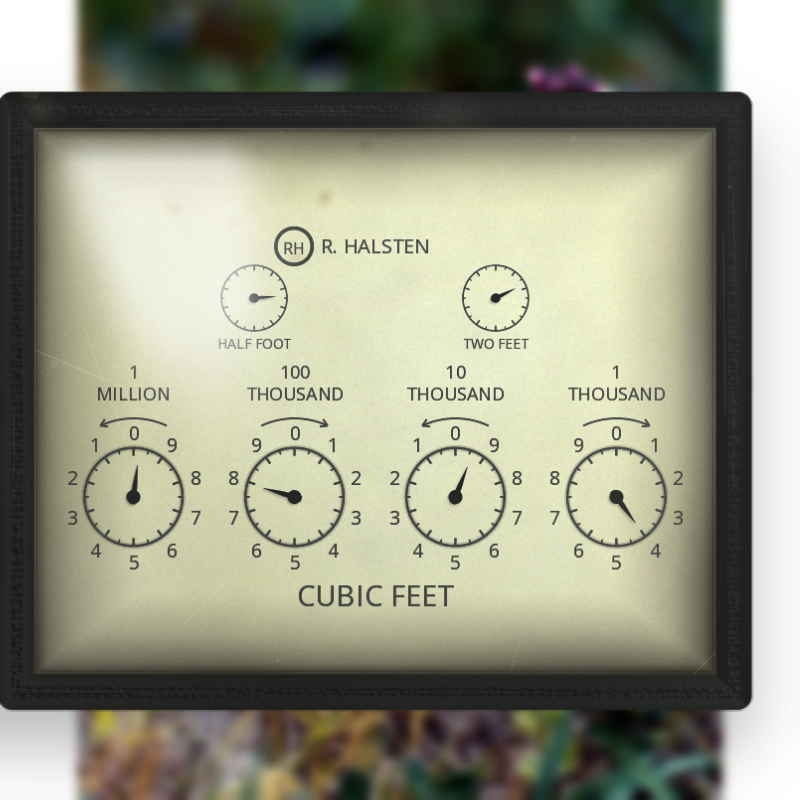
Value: 979400 ft³
